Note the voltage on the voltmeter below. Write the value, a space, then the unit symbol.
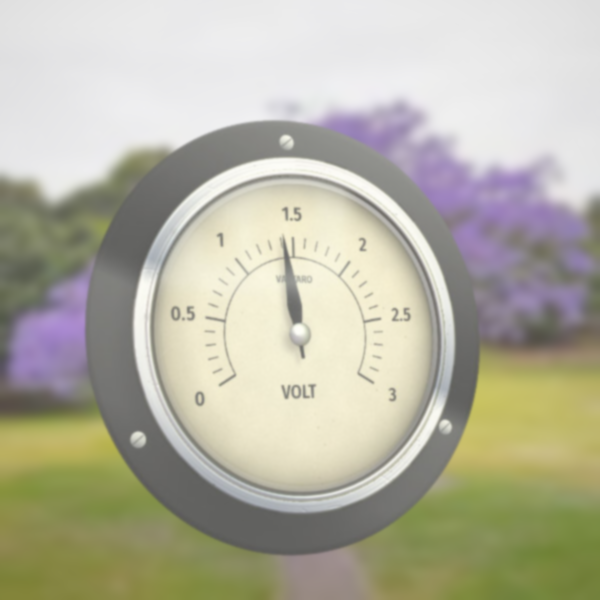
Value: 1.4 V
